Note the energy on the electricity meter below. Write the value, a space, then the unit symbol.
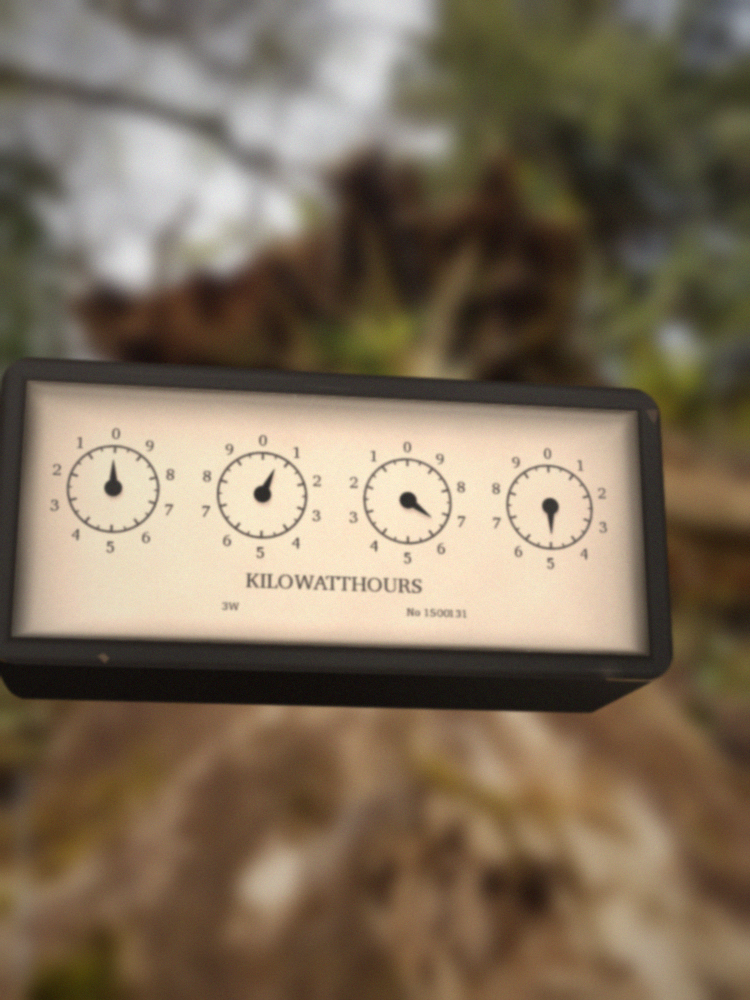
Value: 65 kWh
